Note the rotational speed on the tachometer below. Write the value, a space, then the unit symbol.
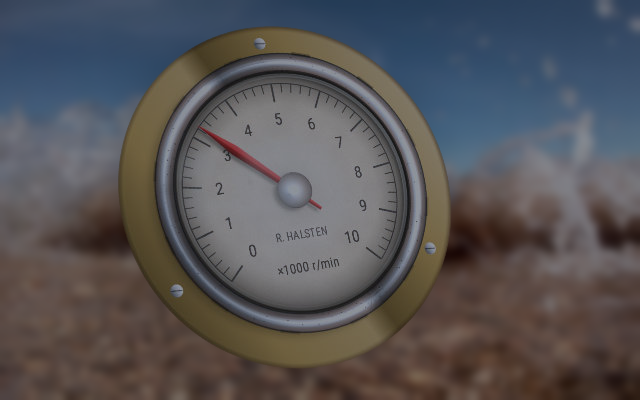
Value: 3200 rpm
